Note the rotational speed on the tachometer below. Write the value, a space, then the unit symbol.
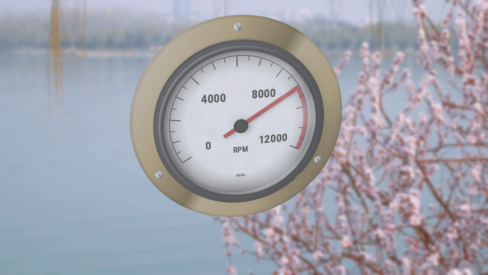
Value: 9000 rpm
